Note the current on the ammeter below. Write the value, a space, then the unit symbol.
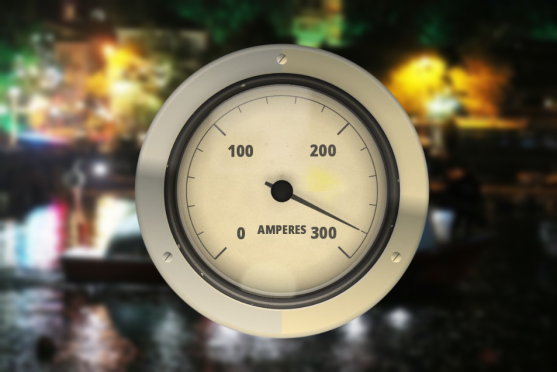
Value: 280 A
